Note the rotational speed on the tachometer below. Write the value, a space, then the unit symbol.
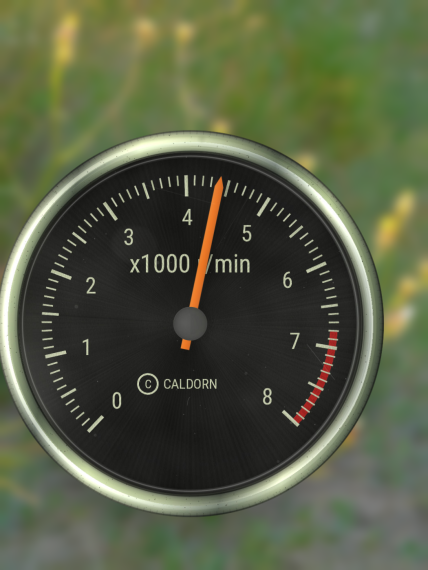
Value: 4400 rpm
